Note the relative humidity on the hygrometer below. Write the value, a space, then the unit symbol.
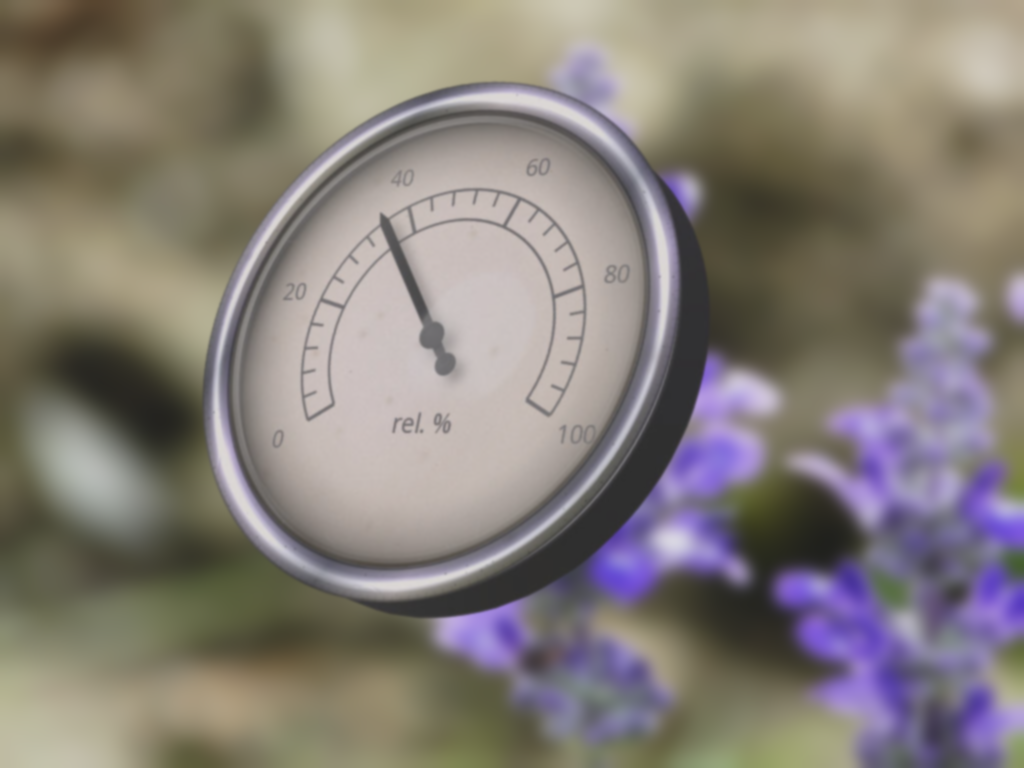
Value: 36 %
